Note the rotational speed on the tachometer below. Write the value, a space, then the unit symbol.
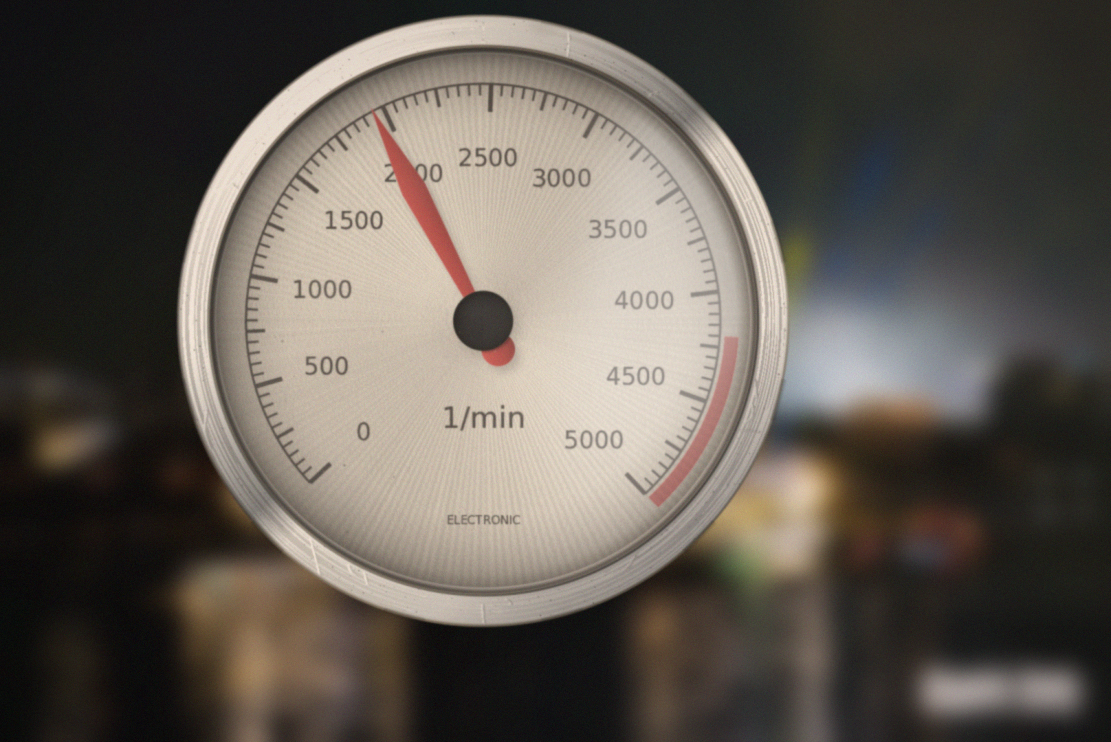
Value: 1950 rpm
